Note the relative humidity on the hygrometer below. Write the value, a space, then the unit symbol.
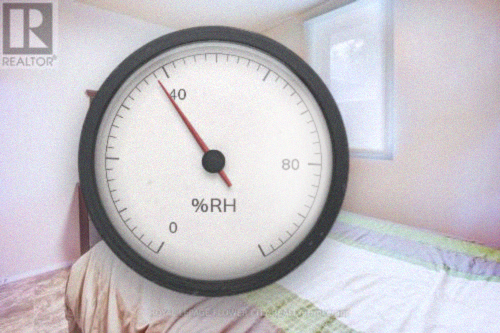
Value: 38 %
